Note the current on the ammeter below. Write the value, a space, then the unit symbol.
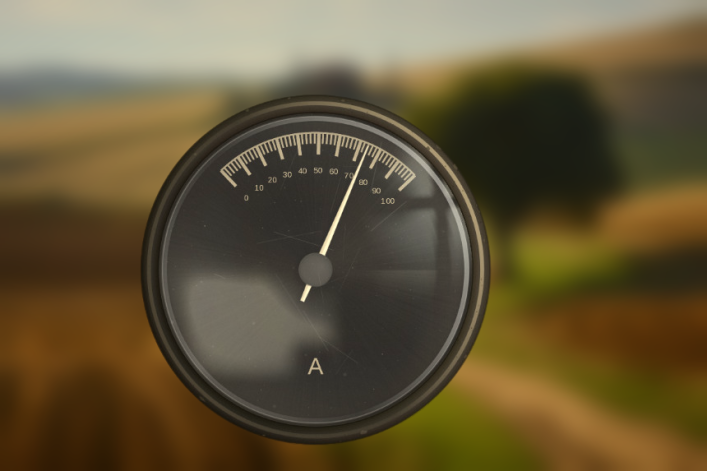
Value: 74 A
